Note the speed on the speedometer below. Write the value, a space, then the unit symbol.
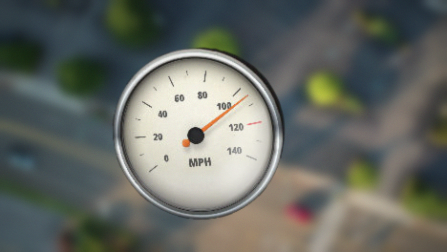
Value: 105 mph
